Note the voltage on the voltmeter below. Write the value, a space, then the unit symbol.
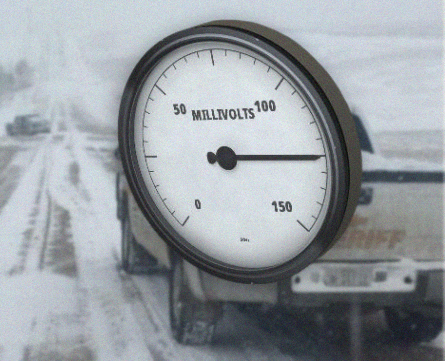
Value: 125 mV
